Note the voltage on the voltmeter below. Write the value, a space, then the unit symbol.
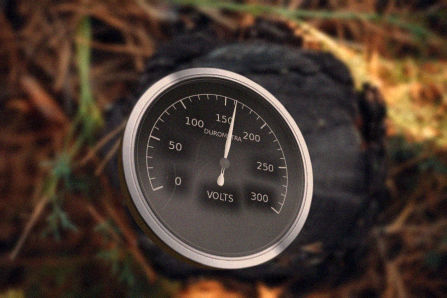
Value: 160 V
